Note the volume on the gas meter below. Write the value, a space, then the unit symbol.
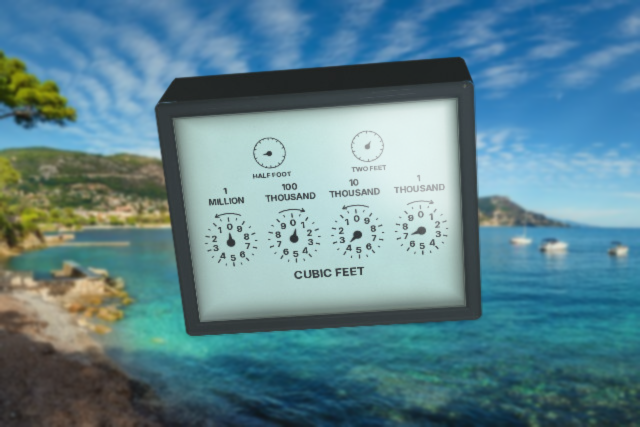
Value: 3700 ft³
